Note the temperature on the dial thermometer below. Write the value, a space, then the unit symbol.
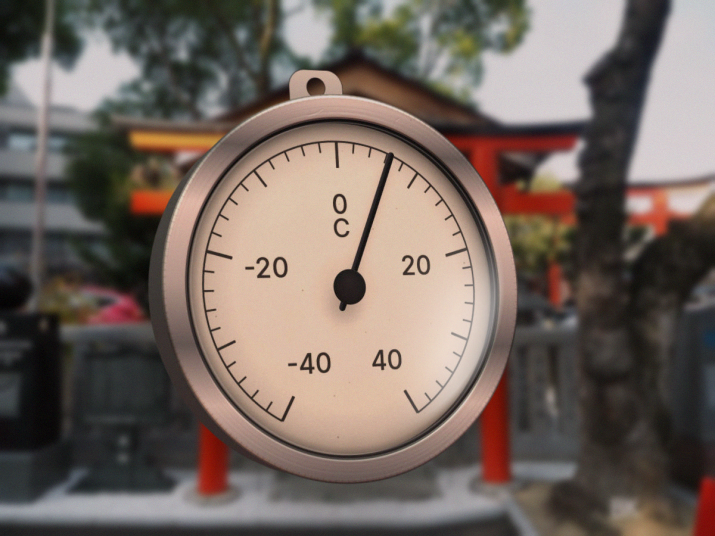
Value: 6 °C
